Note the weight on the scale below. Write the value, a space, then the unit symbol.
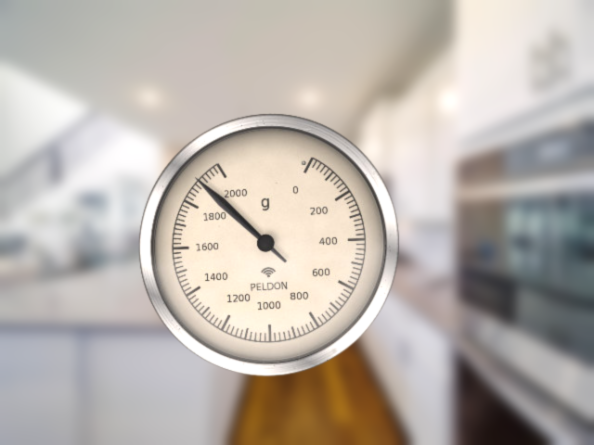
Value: 1900 g
